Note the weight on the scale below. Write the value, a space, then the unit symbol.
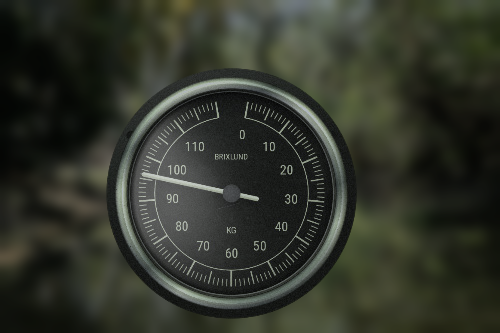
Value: 96 kg
